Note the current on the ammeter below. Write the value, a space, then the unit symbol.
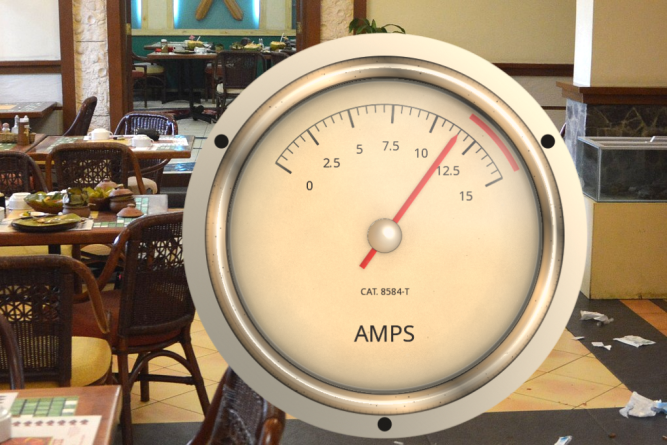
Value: 11.5 A
